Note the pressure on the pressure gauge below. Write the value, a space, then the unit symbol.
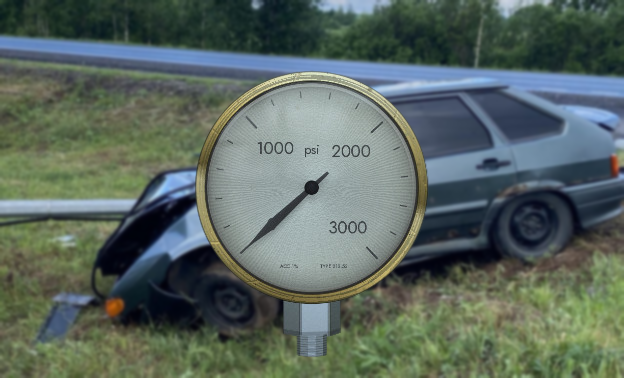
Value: 0 psi
